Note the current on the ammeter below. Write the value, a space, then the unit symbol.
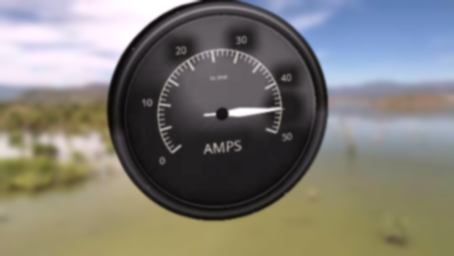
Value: 45 A
